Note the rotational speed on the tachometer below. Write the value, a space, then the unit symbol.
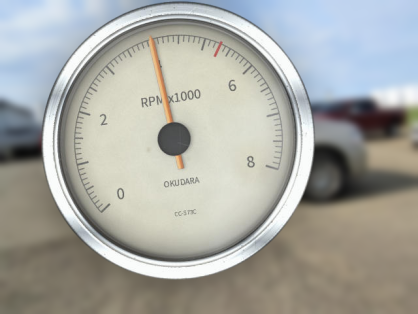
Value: 4000 rpm
